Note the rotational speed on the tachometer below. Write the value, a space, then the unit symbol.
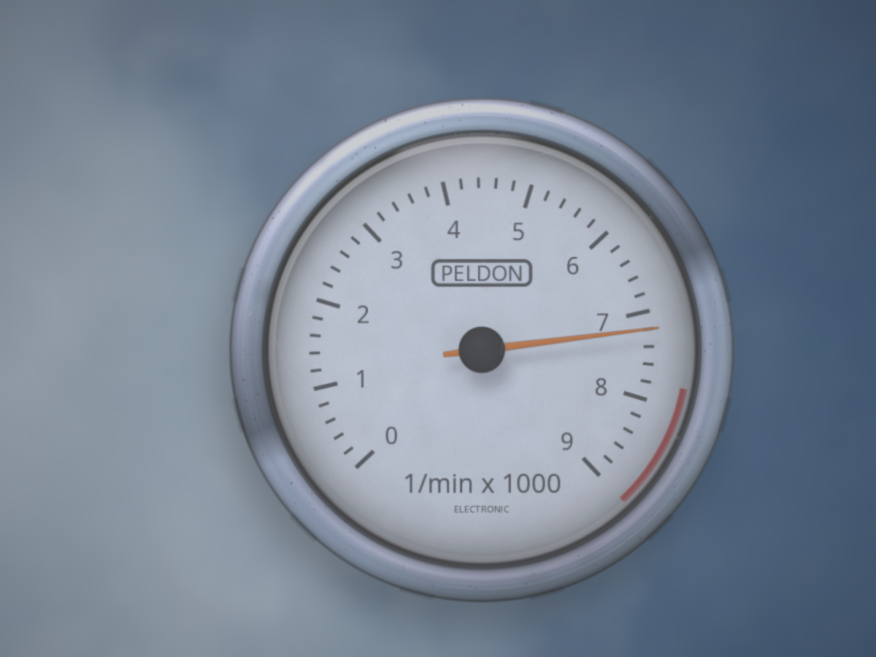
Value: 7200 rpm
